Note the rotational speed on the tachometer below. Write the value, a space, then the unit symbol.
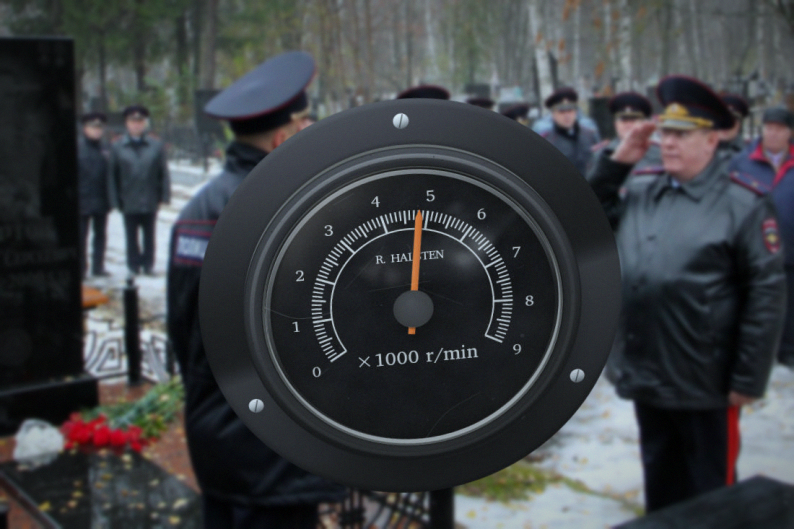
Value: 4800 rpm
